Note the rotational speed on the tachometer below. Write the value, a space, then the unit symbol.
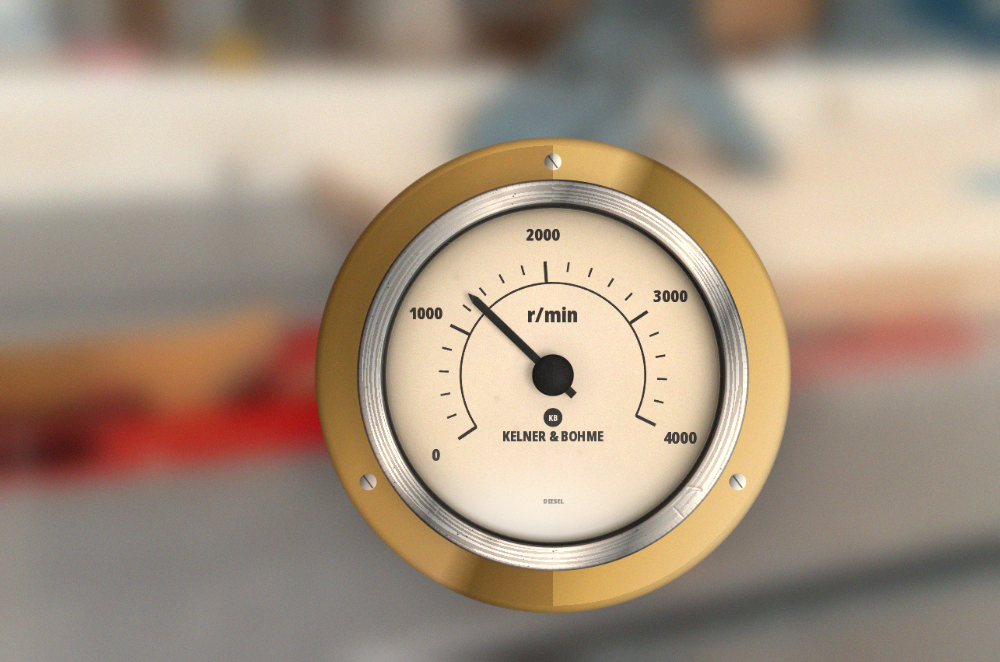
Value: 1300 rpm
